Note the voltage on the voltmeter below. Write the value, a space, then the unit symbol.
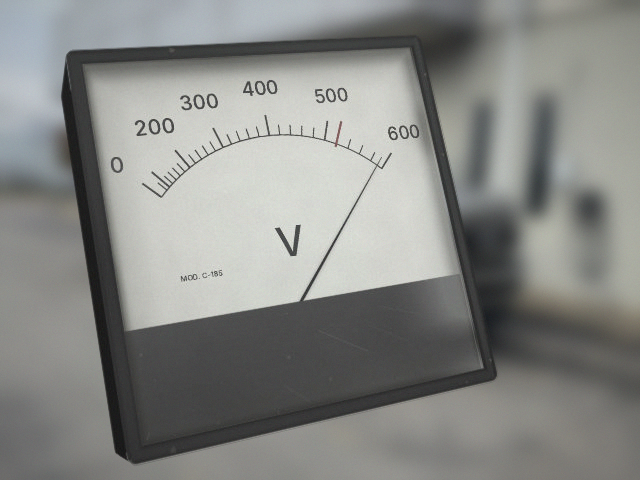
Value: 590 V
